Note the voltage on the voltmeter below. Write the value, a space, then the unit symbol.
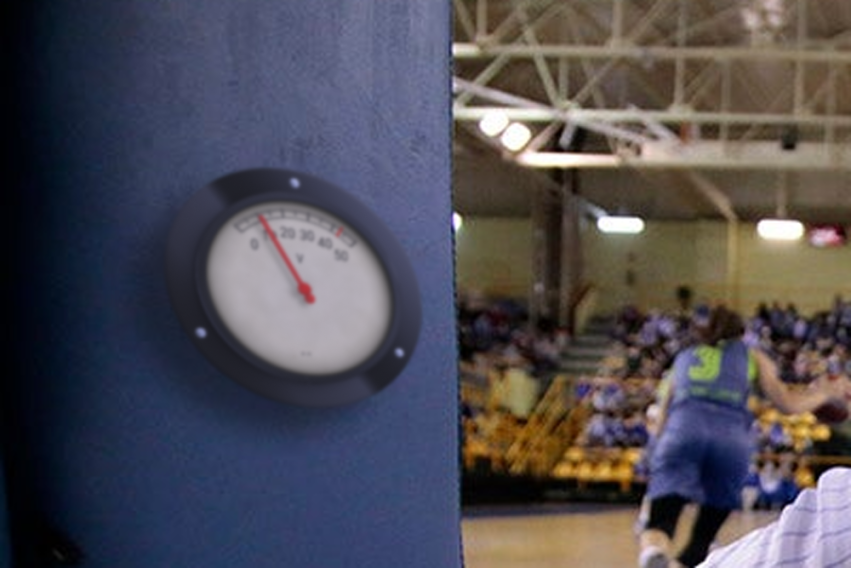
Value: 10 V
